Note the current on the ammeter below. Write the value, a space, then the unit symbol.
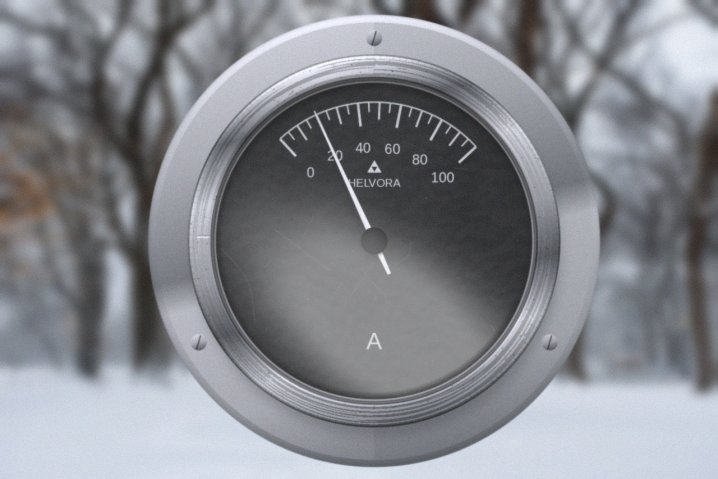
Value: 20 A
